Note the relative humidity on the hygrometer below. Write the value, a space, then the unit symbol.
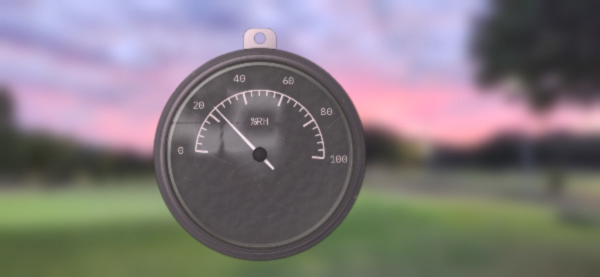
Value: 24 %
